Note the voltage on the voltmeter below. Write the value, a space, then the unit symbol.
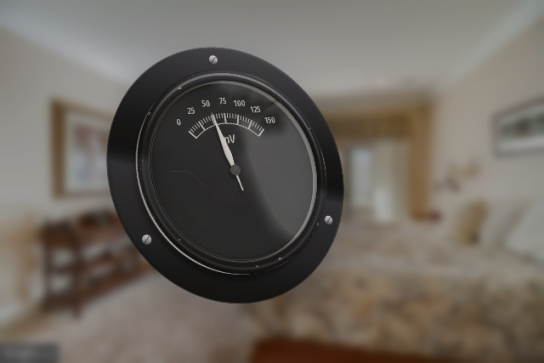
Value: 50 mV
